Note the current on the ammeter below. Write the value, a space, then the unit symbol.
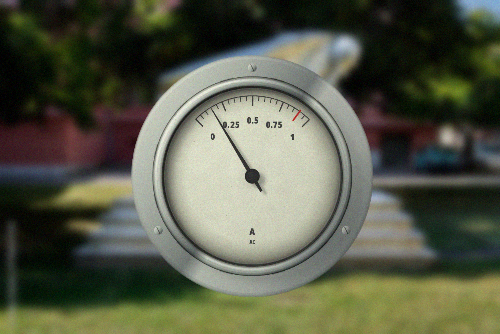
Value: 0.15 A
